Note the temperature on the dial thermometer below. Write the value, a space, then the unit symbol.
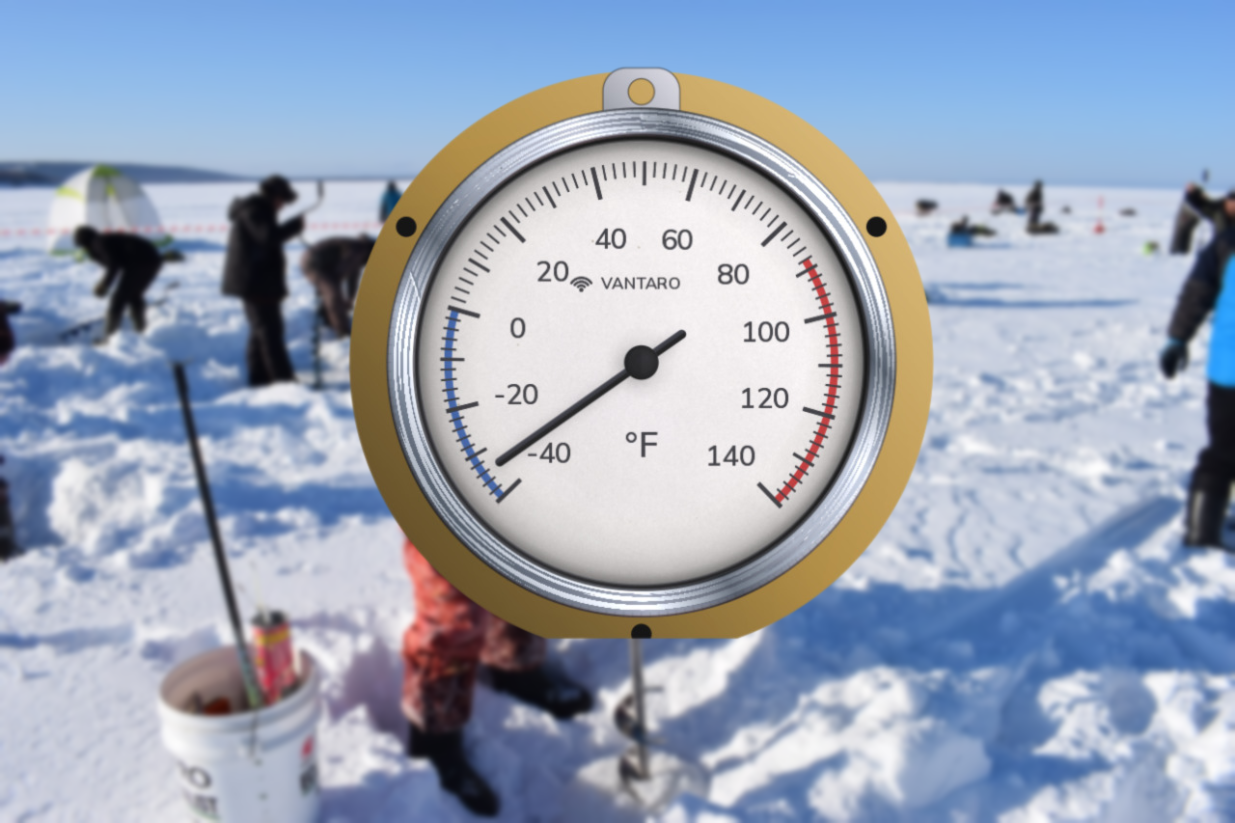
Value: -34 °F
